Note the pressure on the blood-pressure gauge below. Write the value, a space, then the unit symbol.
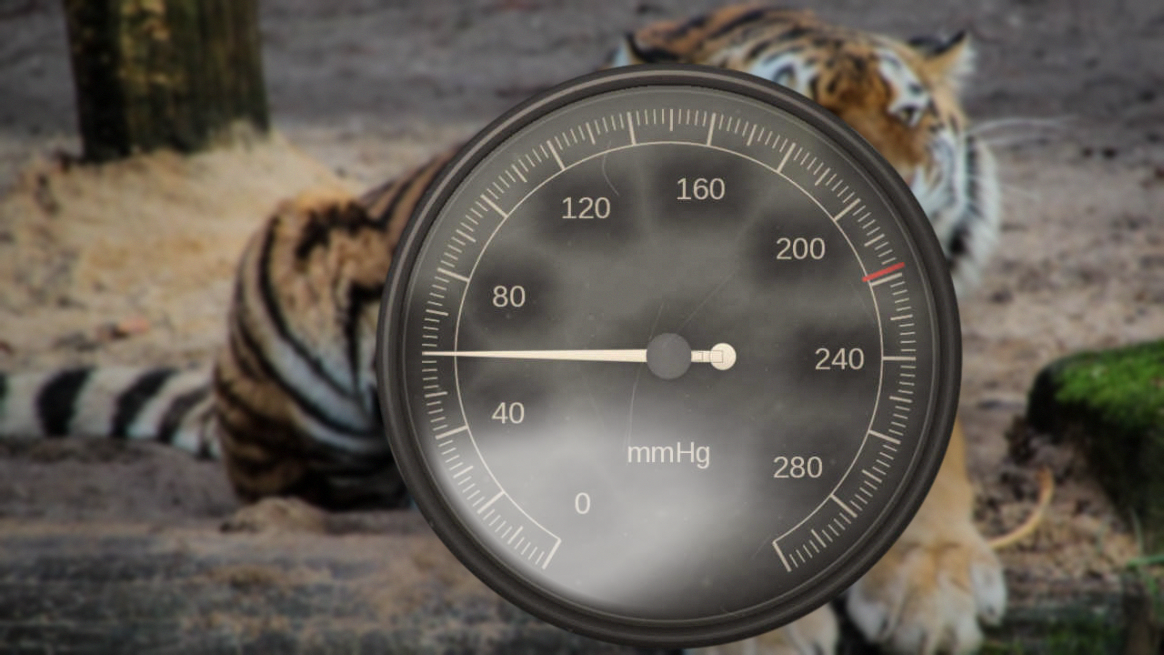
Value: 60 mmHg
